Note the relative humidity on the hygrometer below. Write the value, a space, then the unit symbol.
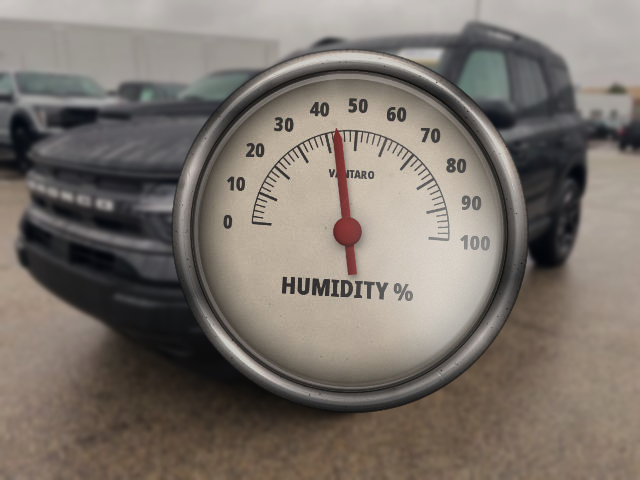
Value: 44 %
